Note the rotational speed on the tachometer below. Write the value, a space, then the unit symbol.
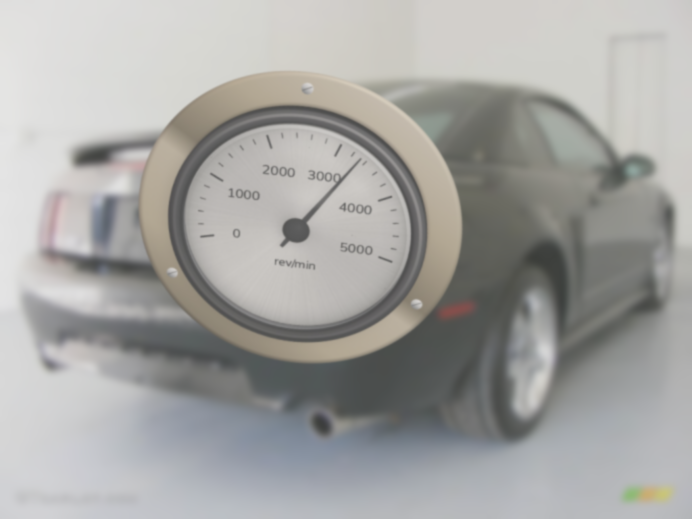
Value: 3300 rpm
